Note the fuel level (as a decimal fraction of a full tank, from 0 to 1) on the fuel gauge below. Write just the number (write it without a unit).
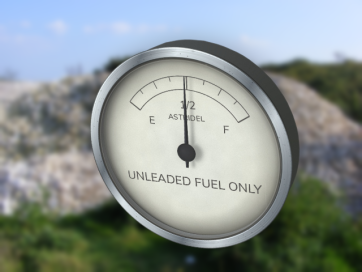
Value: 0.5
